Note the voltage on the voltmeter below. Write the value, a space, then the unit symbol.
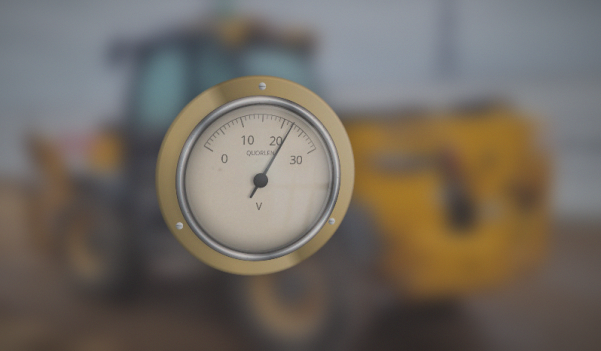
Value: 22 V
